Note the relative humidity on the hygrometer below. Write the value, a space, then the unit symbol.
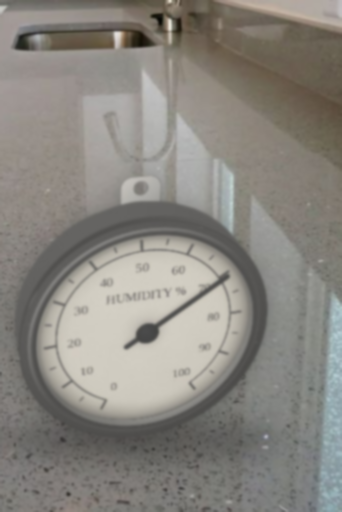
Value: 70 %
